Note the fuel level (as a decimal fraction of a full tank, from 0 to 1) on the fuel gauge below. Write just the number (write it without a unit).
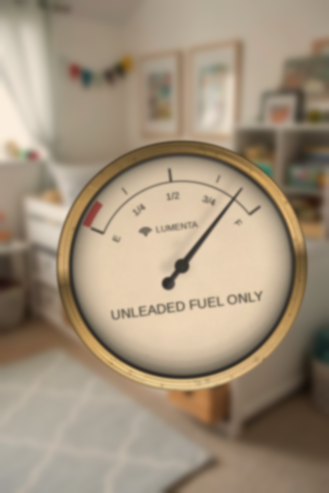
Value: 0.875
